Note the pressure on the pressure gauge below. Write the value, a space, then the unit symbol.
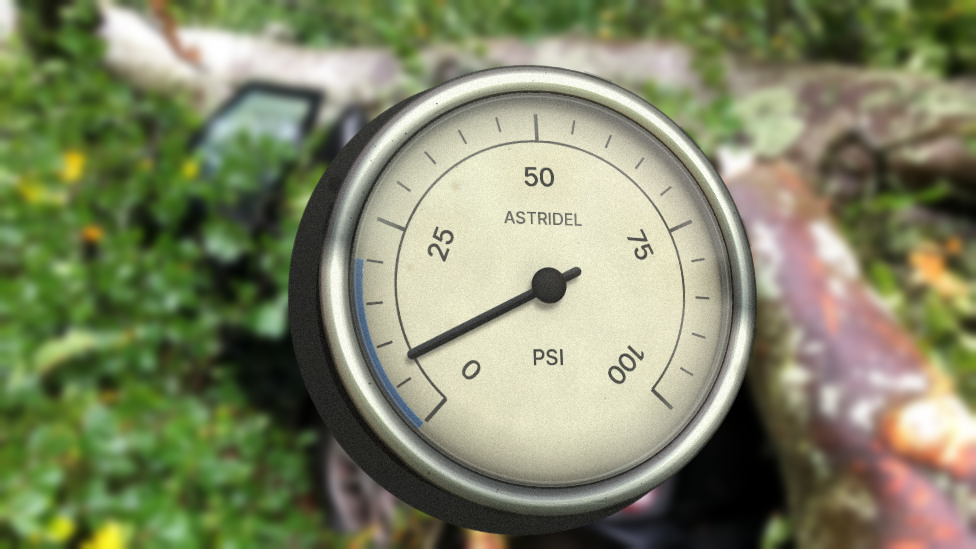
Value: 7.5 psi
